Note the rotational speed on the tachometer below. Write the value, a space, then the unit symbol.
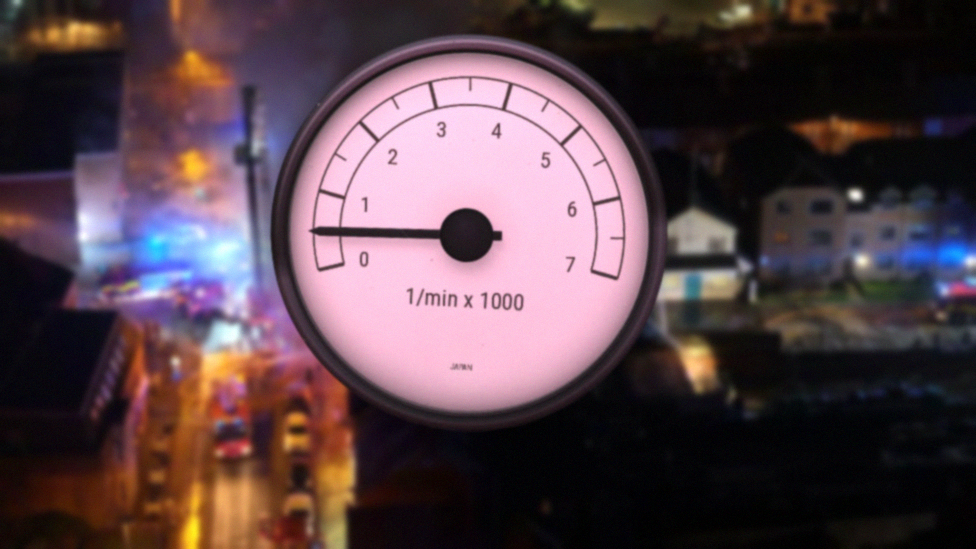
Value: 500 rpm
